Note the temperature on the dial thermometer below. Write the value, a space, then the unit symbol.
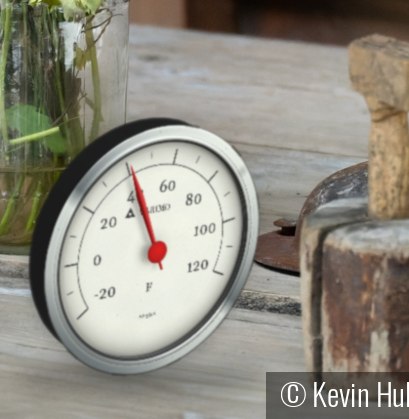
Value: 40 °F
